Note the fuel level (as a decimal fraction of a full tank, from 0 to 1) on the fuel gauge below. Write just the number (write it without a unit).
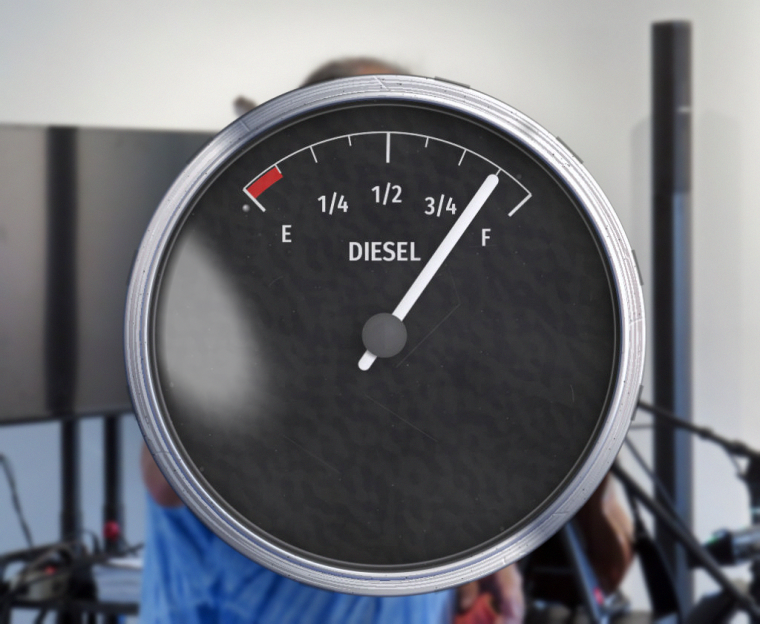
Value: 0.875
